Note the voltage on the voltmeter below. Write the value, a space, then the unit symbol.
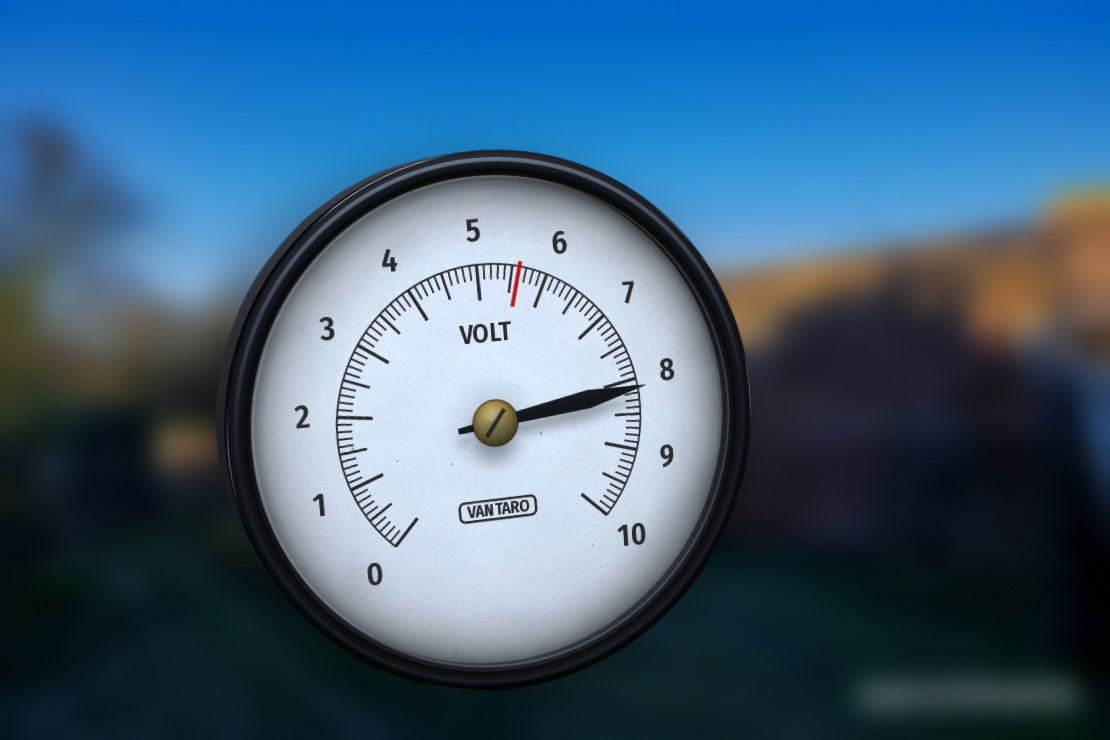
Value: 8.1 V
